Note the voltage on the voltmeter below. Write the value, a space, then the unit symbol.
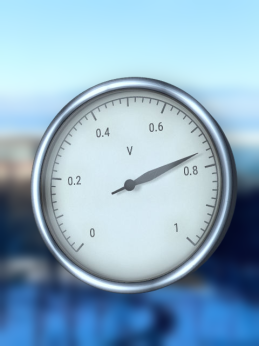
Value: 0.76 V
